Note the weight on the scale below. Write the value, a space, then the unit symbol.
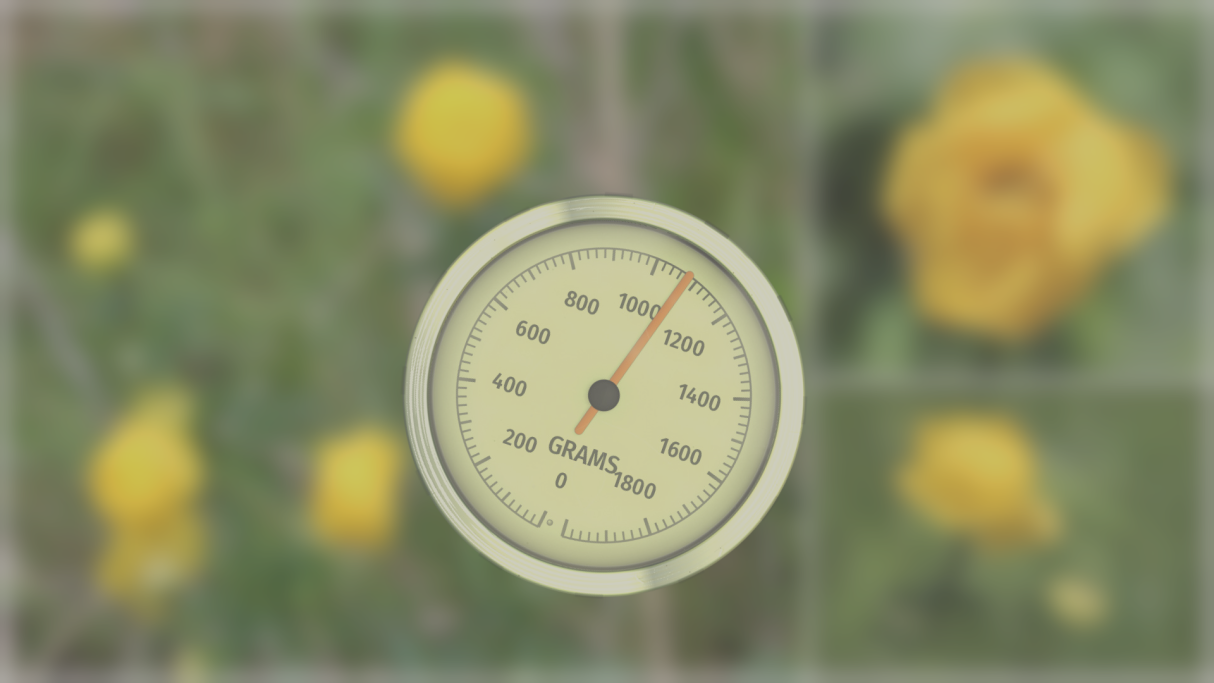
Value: 1080 g
